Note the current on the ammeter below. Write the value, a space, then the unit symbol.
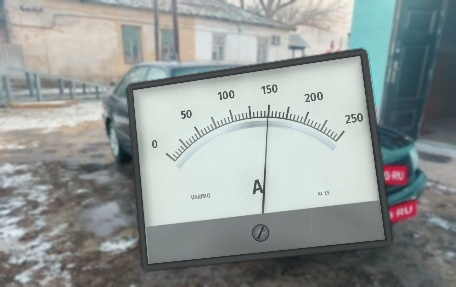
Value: 150 A
